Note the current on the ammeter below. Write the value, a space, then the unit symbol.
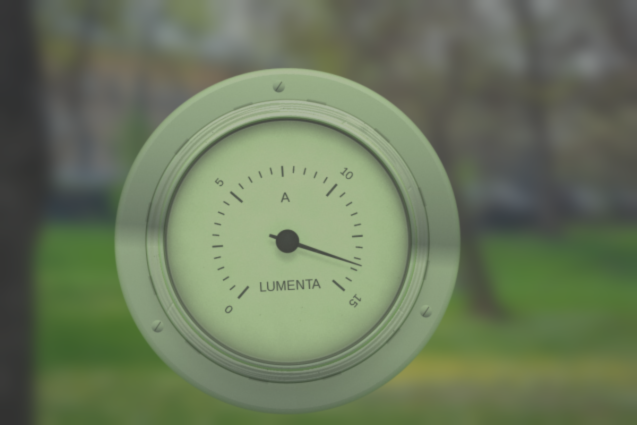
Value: 13.75 A
